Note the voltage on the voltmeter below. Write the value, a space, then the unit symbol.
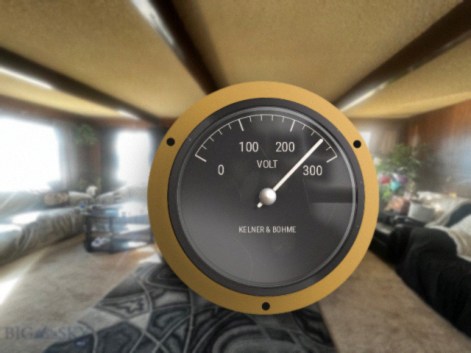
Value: 260 V
